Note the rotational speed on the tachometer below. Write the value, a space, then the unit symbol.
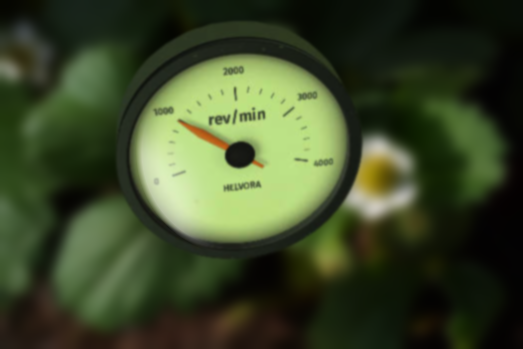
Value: 1000 rpm
